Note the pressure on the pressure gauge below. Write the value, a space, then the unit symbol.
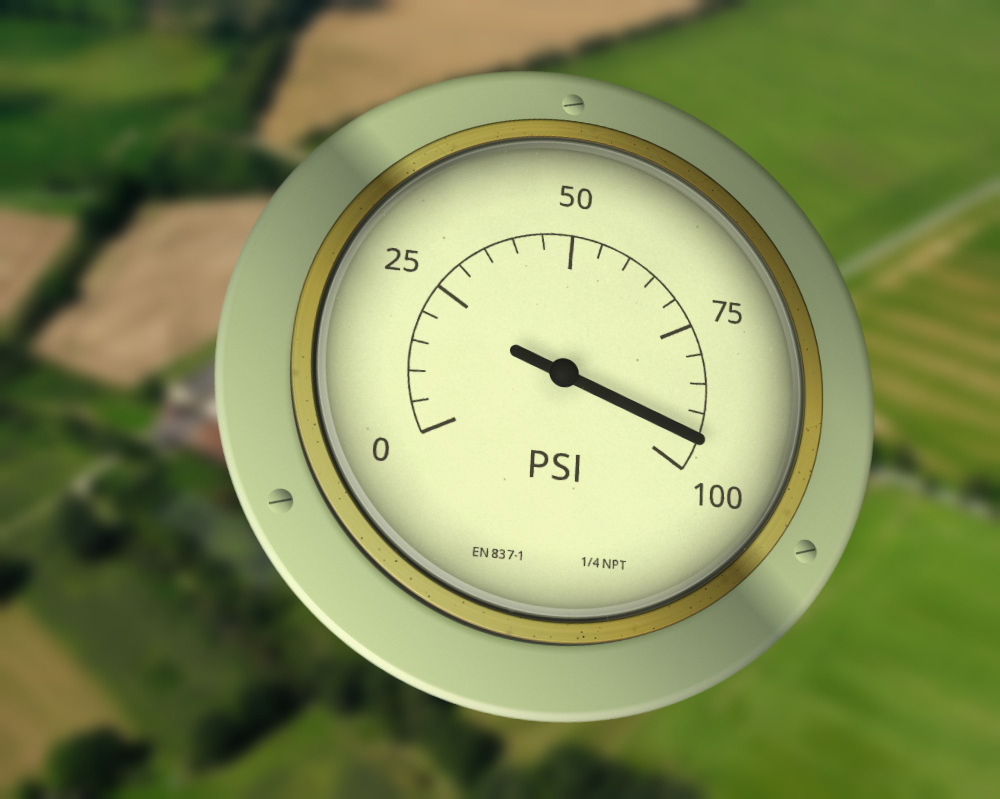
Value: 95 psi
